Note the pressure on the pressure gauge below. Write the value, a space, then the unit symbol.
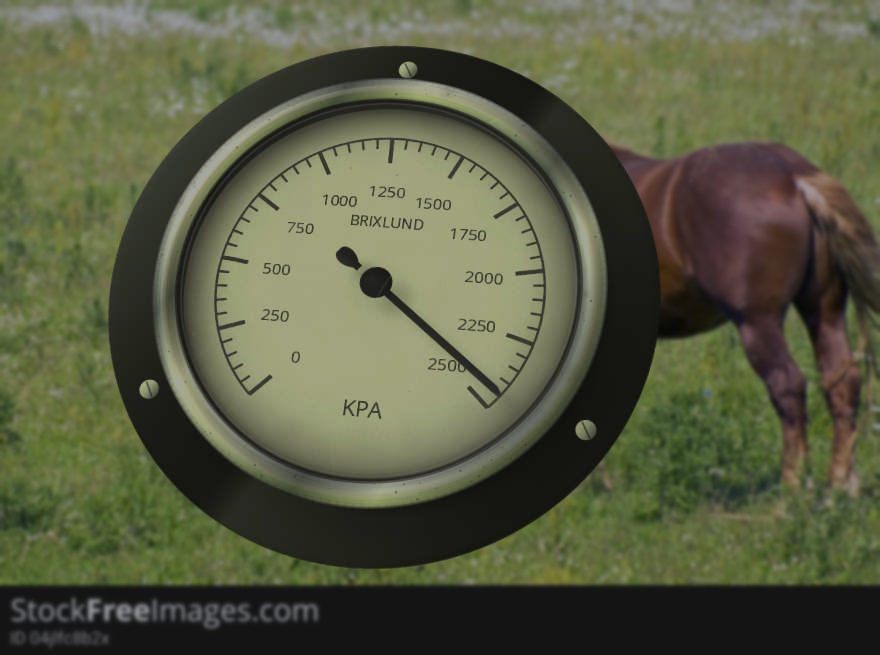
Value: 2450 kPa
